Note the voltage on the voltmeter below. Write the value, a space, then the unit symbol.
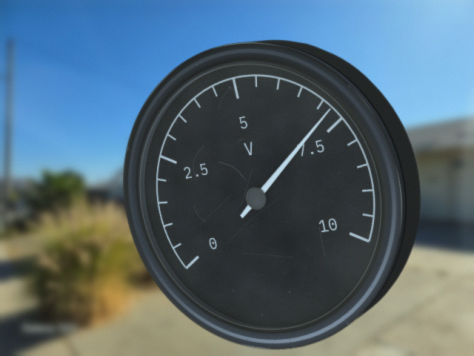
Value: 7.25 V
